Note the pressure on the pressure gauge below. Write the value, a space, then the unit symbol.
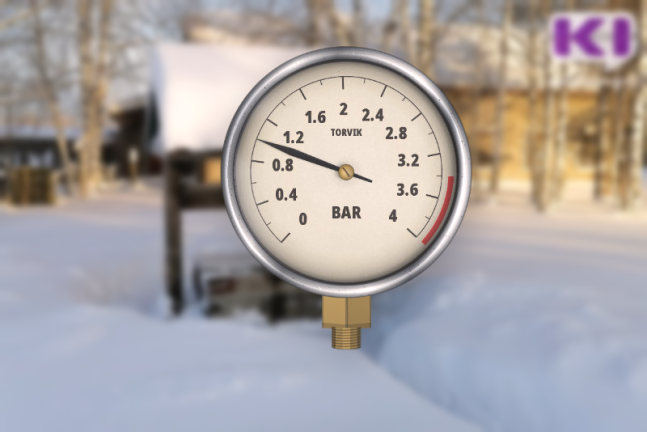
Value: 1 bar
